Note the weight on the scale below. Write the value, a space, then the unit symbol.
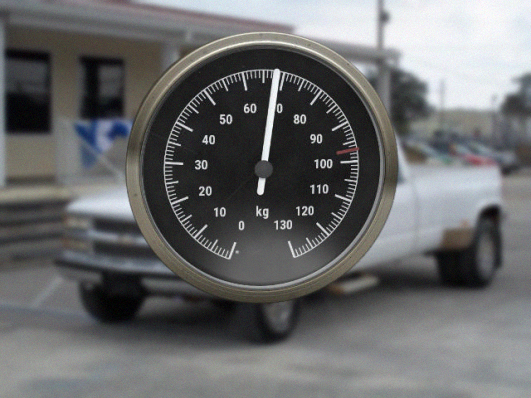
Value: 68 kg
